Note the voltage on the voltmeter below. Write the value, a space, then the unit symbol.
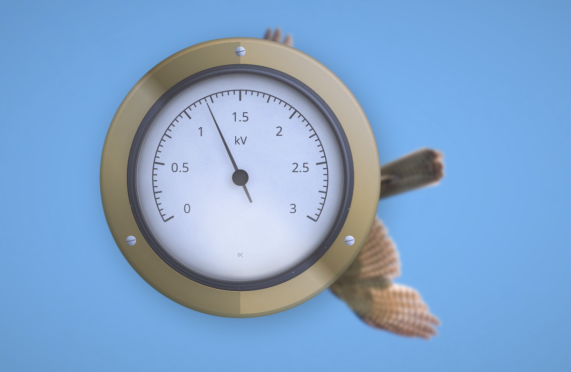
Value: 1.2 kV
